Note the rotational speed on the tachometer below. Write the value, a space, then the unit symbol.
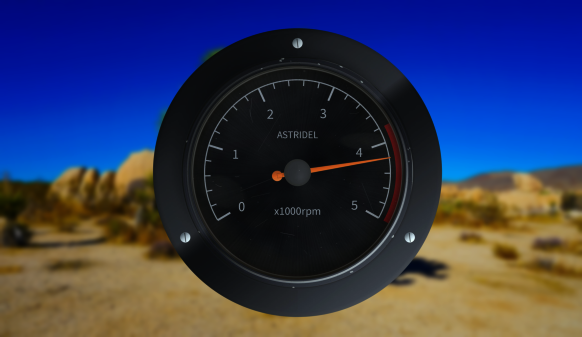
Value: 4200 rpm
